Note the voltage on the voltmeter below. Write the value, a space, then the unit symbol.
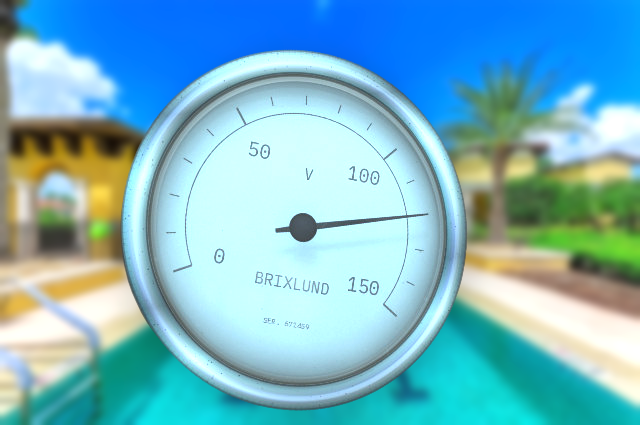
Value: 120 V
